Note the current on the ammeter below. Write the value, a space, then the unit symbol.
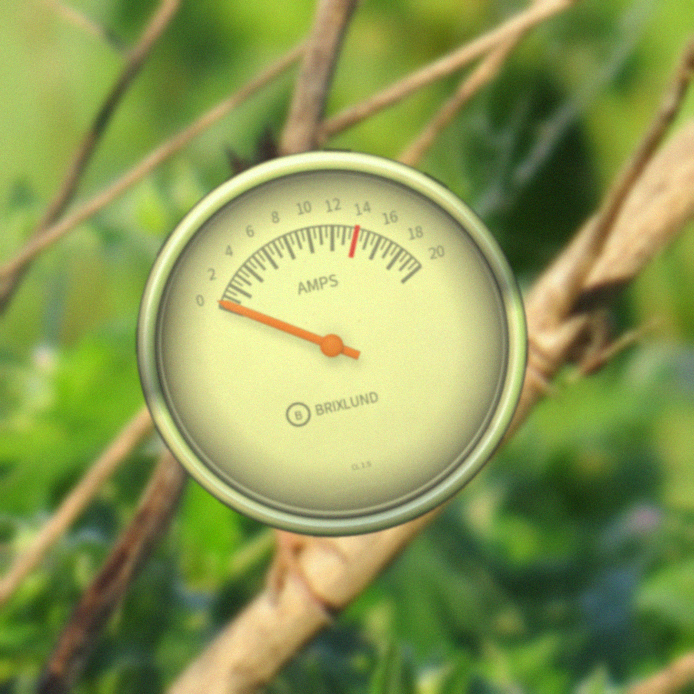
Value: 0.5 A
